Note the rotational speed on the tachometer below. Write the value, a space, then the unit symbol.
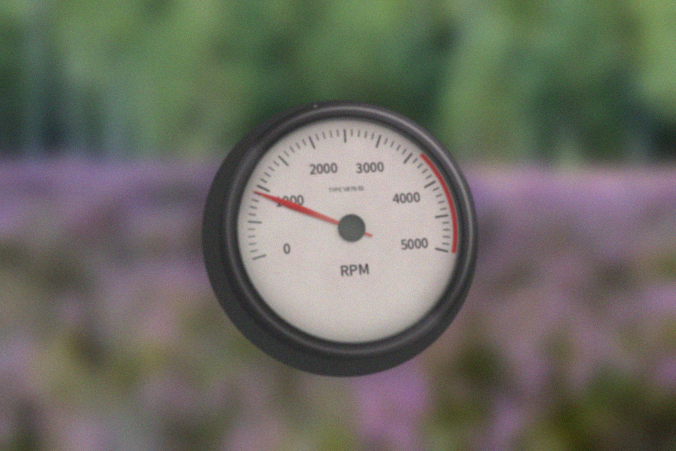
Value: 900 rpm
